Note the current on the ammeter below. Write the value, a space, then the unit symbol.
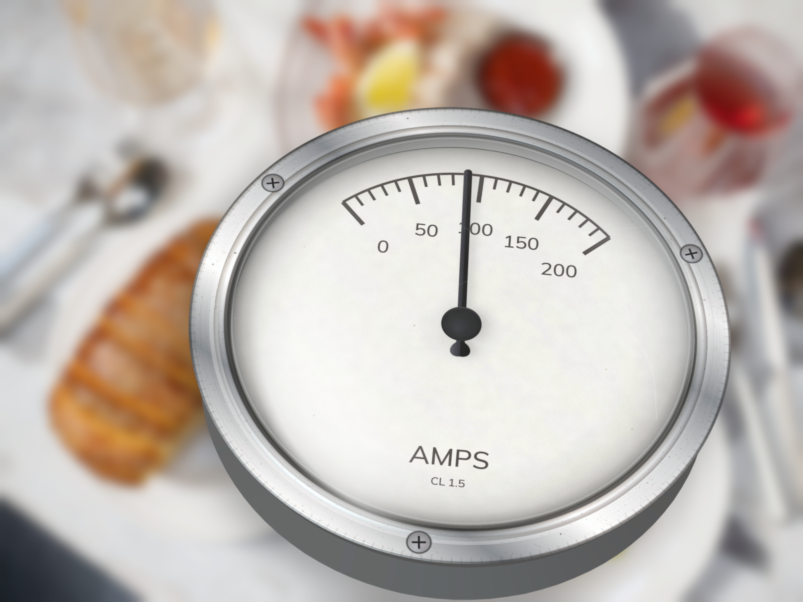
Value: 90 A
